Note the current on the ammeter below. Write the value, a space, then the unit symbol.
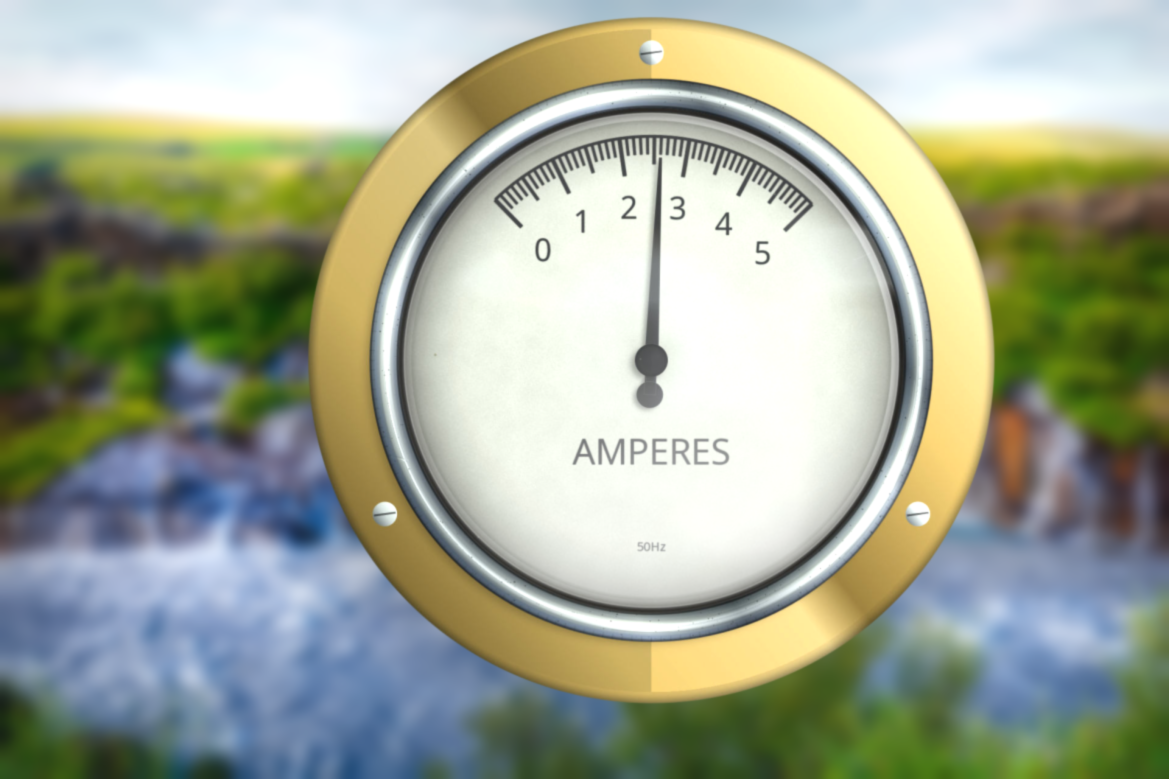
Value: 2.6 A
